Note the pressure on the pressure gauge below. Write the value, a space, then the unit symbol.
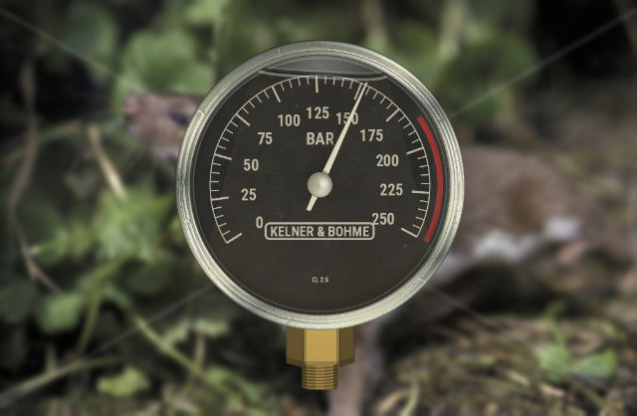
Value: 152.5 bar
